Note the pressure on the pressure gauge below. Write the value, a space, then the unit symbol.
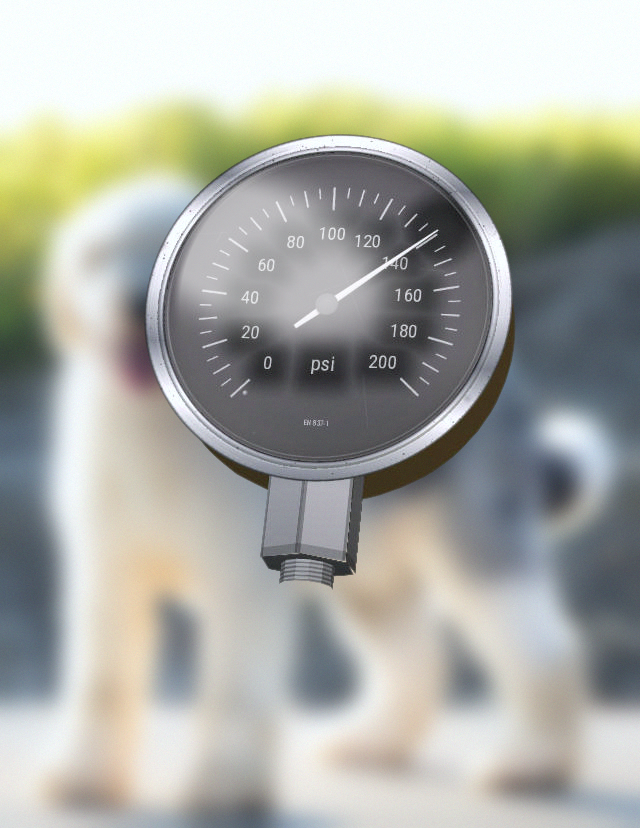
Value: 140 psi
